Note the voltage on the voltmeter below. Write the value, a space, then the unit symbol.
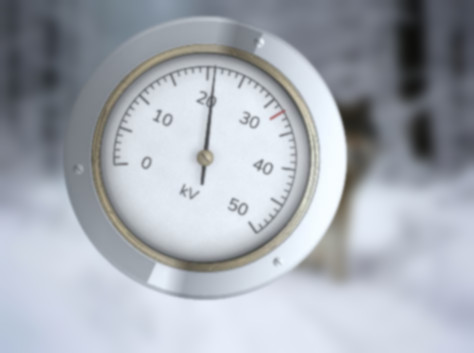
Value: 21 kV
